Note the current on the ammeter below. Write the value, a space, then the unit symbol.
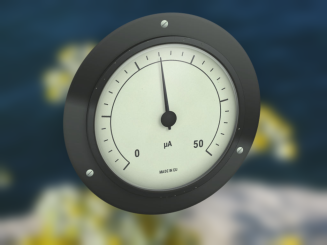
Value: 24 µA
